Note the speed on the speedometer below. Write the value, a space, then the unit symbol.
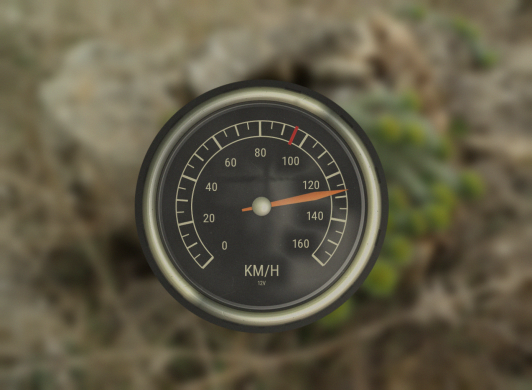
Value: 127.5 km/h
